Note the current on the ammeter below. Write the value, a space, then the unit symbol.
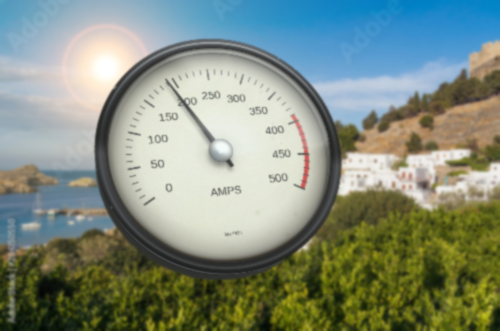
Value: 190 A
